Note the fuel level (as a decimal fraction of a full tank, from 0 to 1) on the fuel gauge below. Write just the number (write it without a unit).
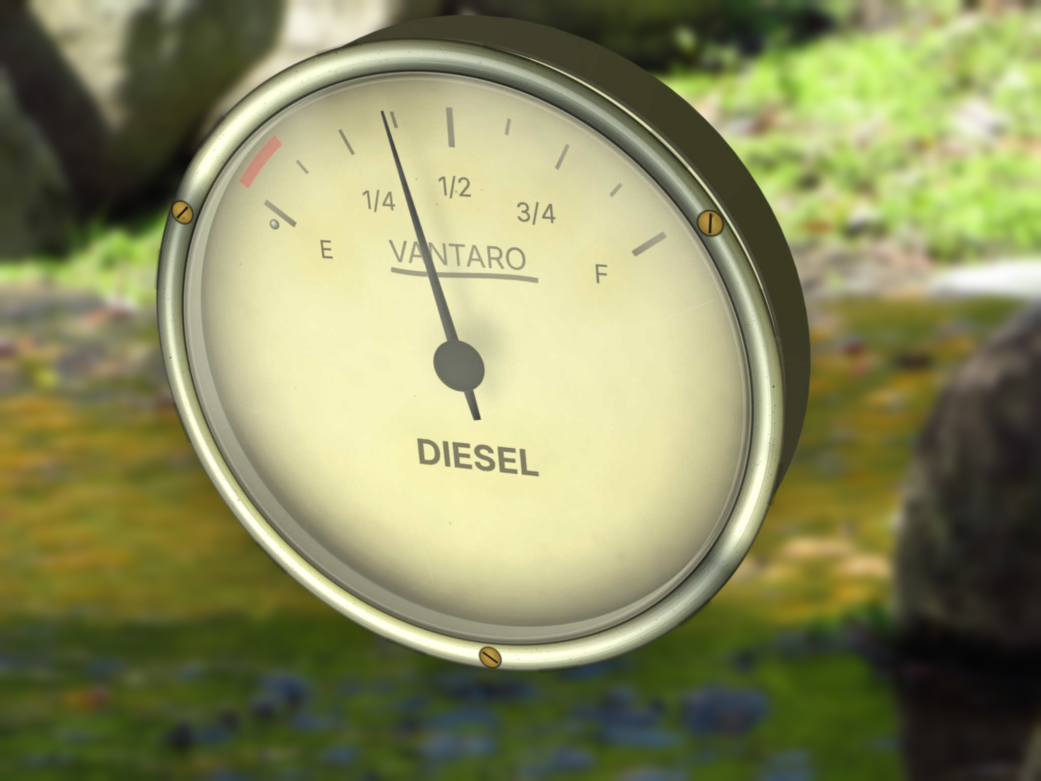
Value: 0.375
